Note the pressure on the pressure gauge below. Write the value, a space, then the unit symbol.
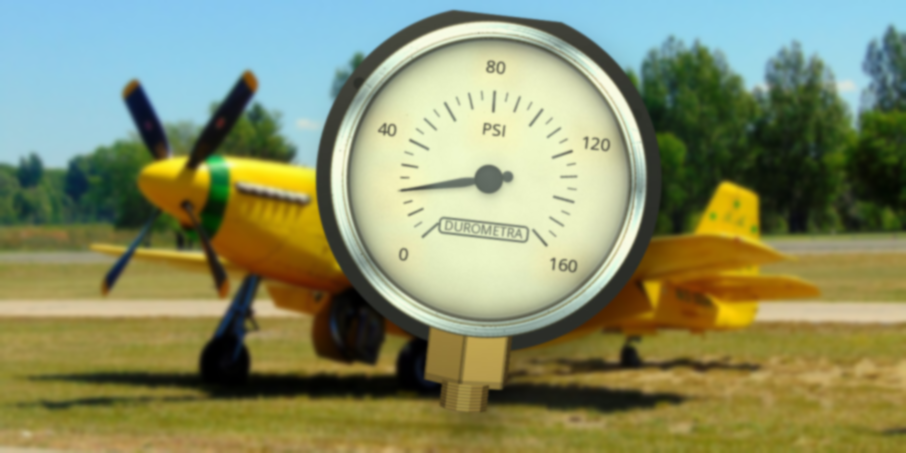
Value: 20 psi
